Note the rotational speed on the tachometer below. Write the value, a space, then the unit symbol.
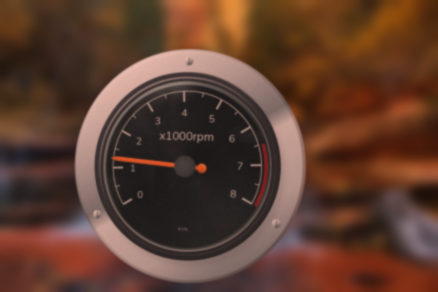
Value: 1250 rpm
